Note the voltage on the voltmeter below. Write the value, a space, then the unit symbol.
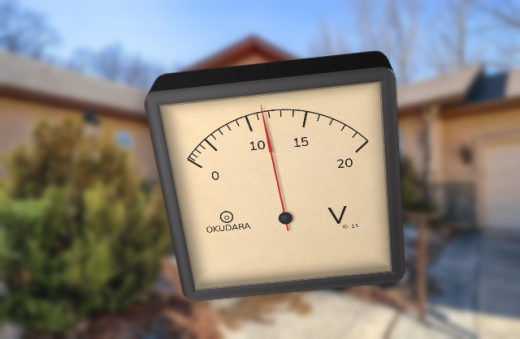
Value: 11.5 V
